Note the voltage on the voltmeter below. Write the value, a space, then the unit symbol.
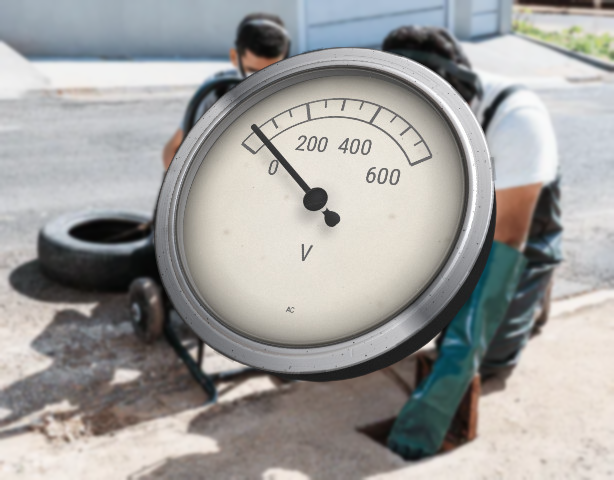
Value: 50 V
